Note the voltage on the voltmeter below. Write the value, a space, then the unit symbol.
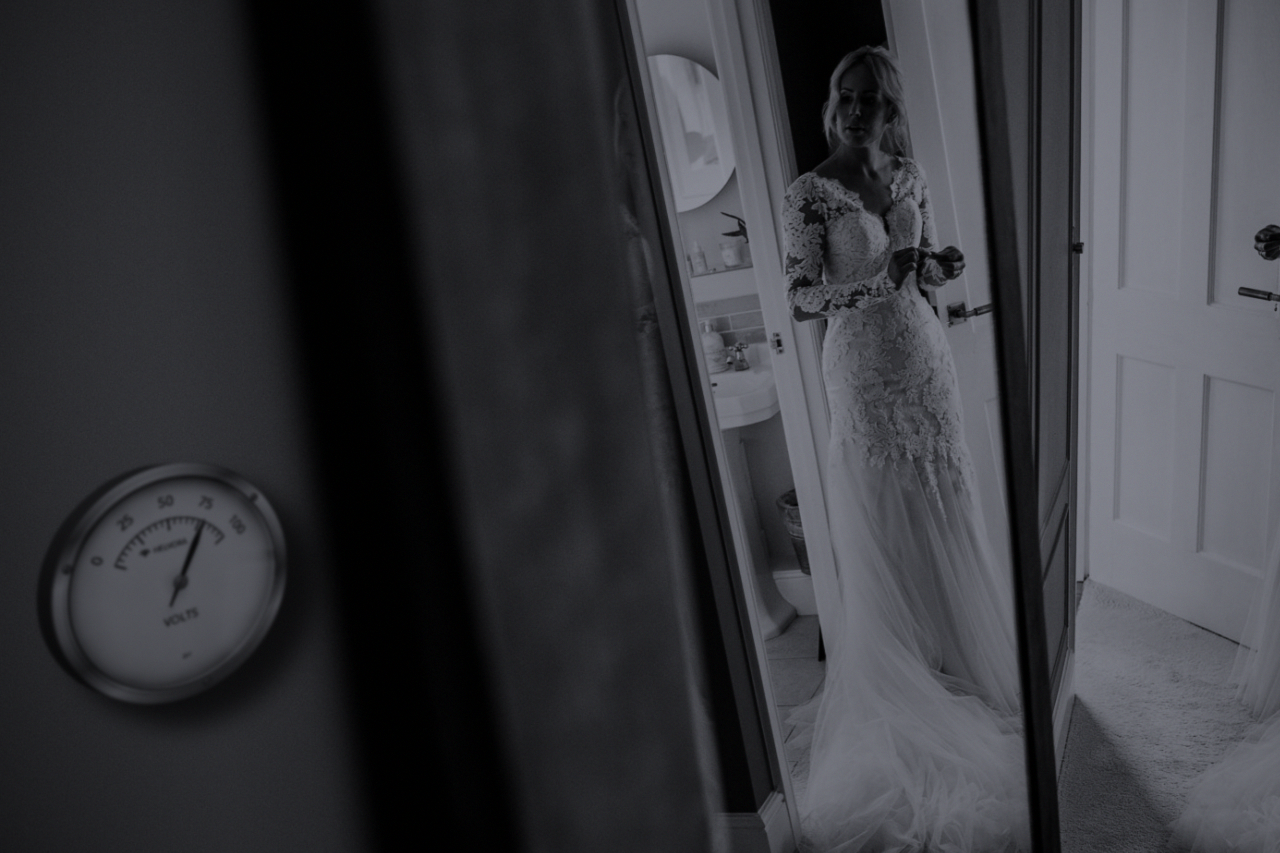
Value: 75 V
